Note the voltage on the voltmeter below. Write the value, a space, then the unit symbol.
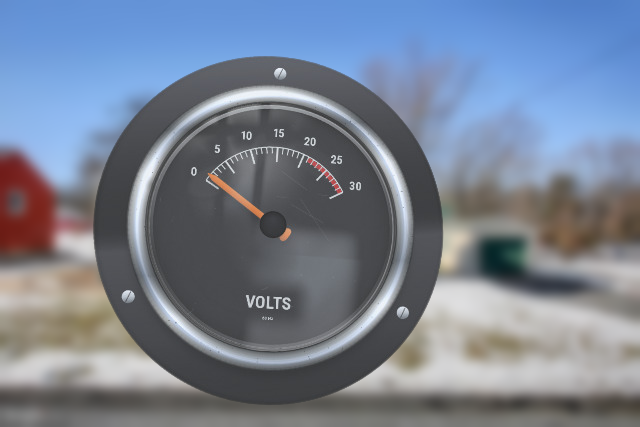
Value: 1 V
